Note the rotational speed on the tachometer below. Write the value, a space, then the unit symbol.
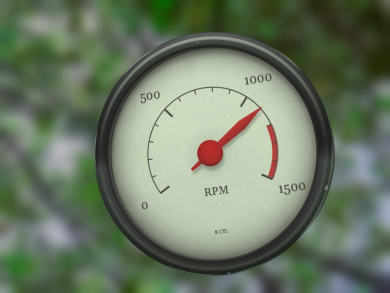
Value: 1100 rpm
